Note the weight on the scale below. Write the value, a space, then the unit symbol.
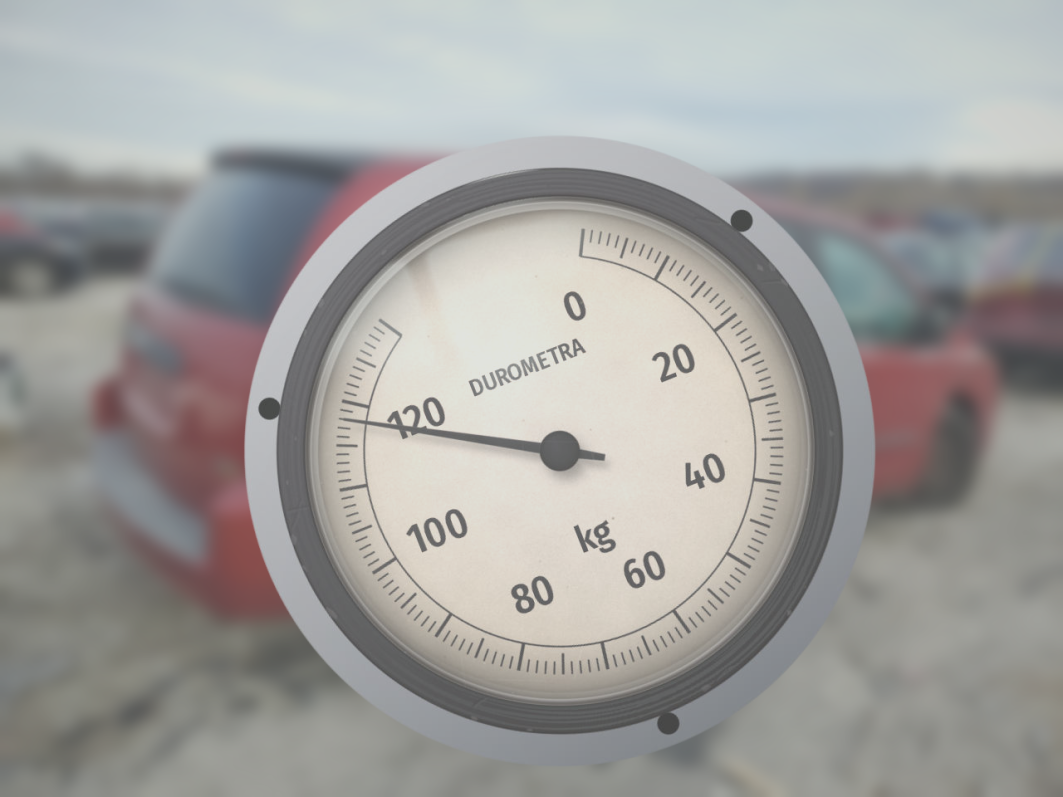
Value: 118 kg
